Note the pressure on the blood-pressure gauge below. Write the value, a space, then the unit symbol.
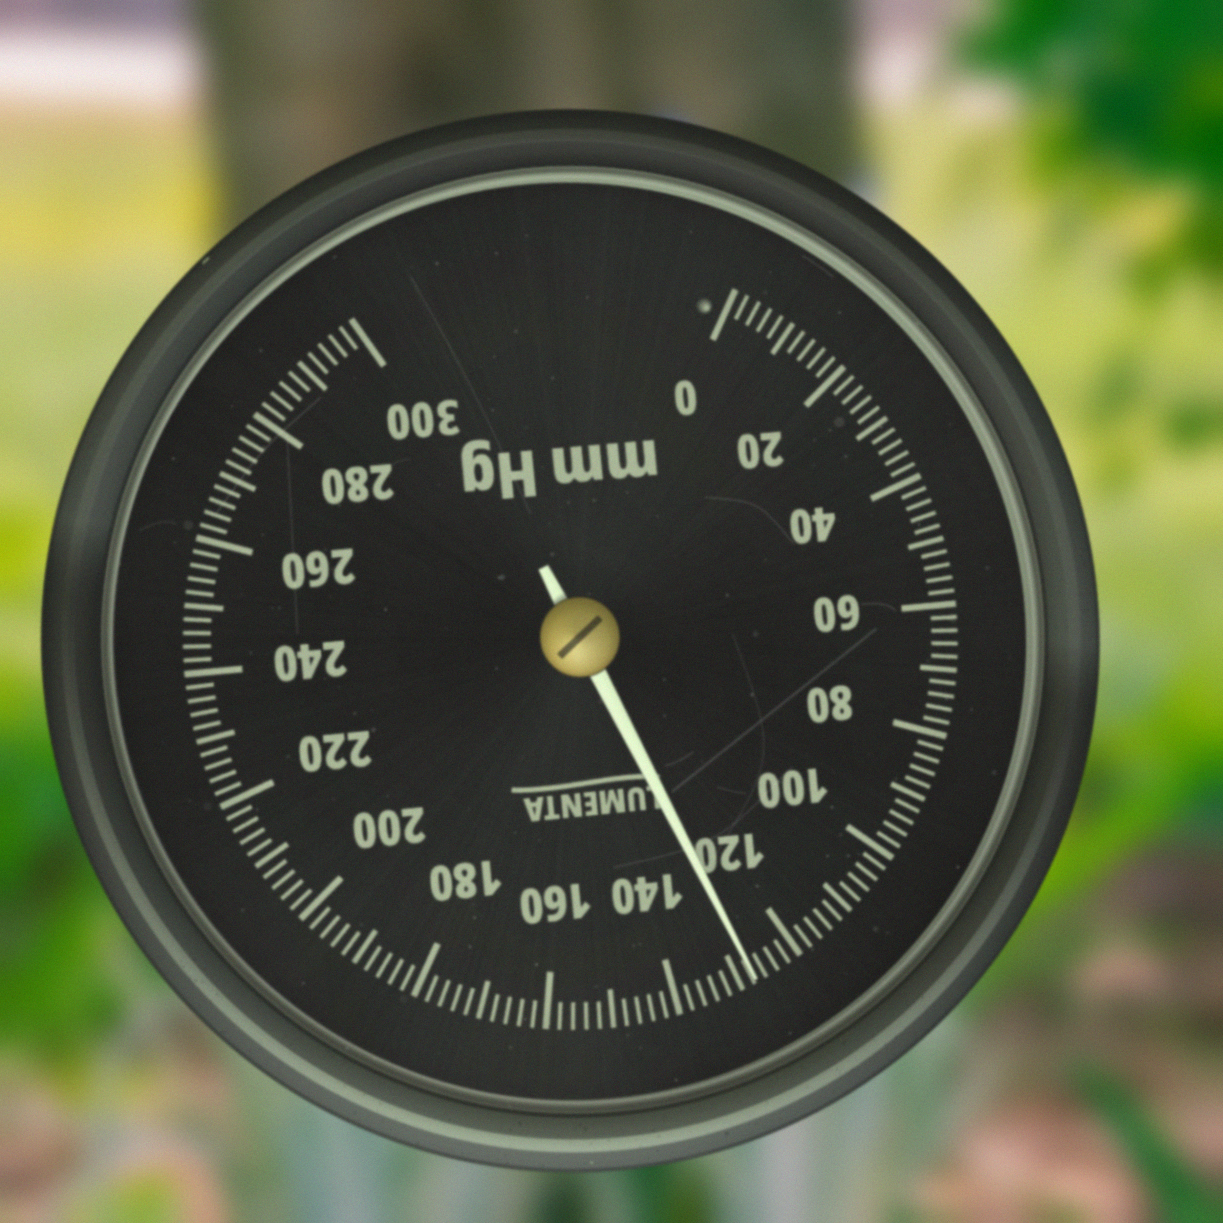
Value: 128 mmHg
